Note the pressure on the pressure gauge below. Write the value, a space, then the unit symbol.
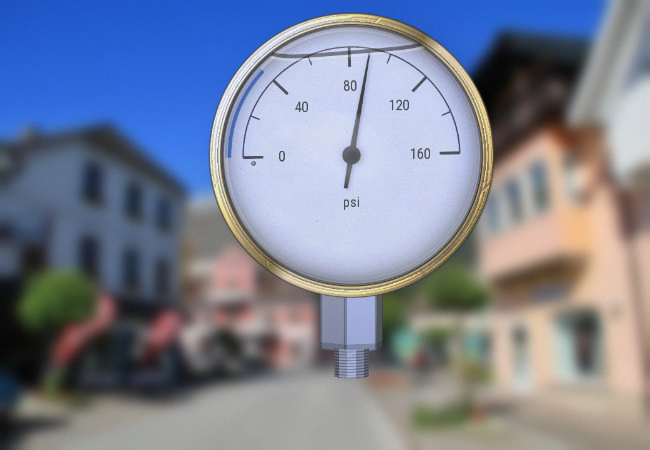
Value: 90 psi
